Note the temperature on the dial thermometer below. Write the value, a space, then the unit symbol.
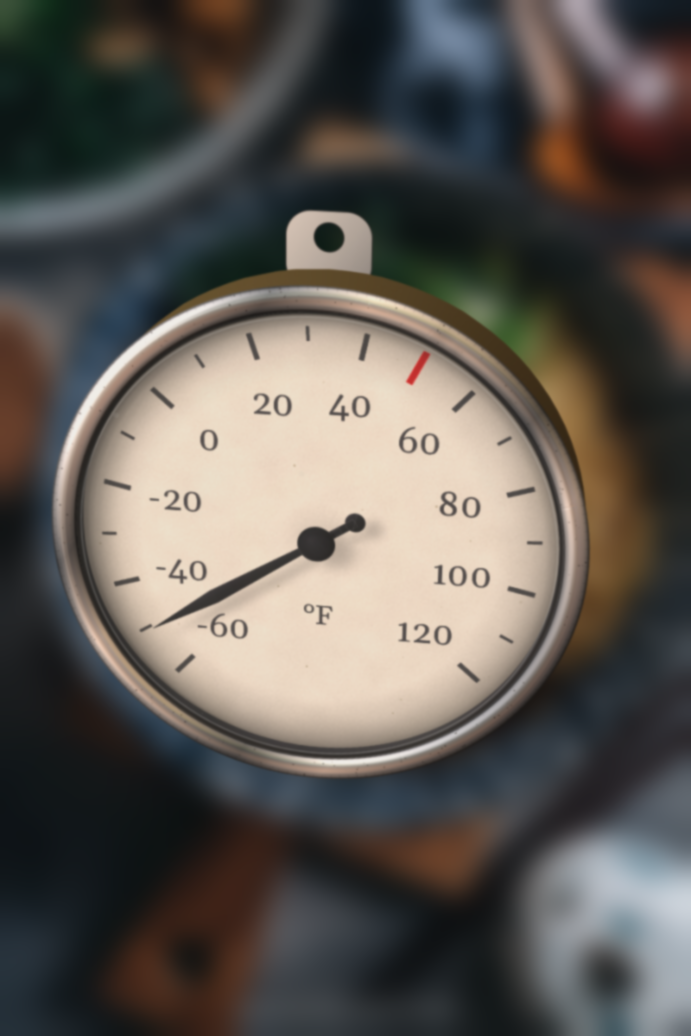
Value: -50 °F
